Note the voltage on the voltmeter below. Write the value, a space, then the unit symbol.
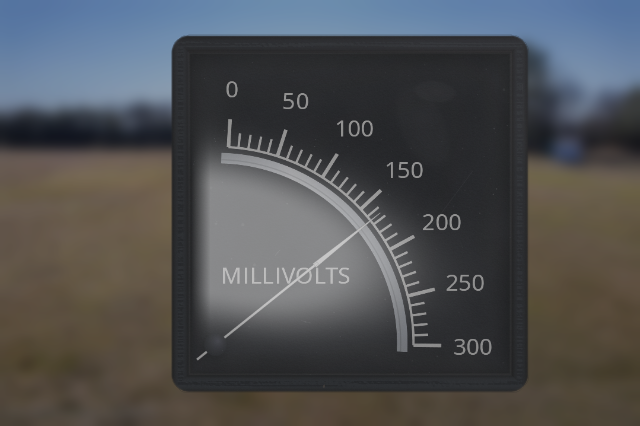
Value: 165 mV
